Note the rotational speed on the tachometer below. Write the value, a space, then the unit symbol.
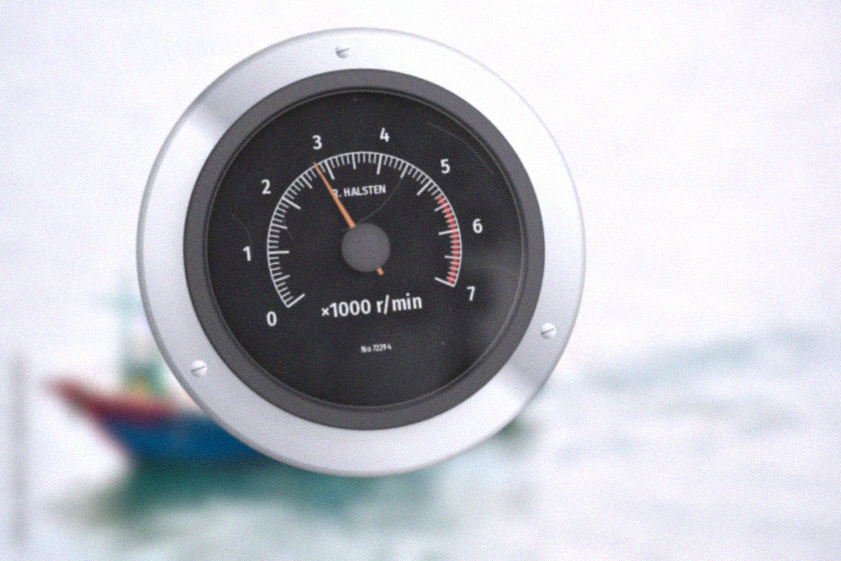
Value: 2800 rpm
